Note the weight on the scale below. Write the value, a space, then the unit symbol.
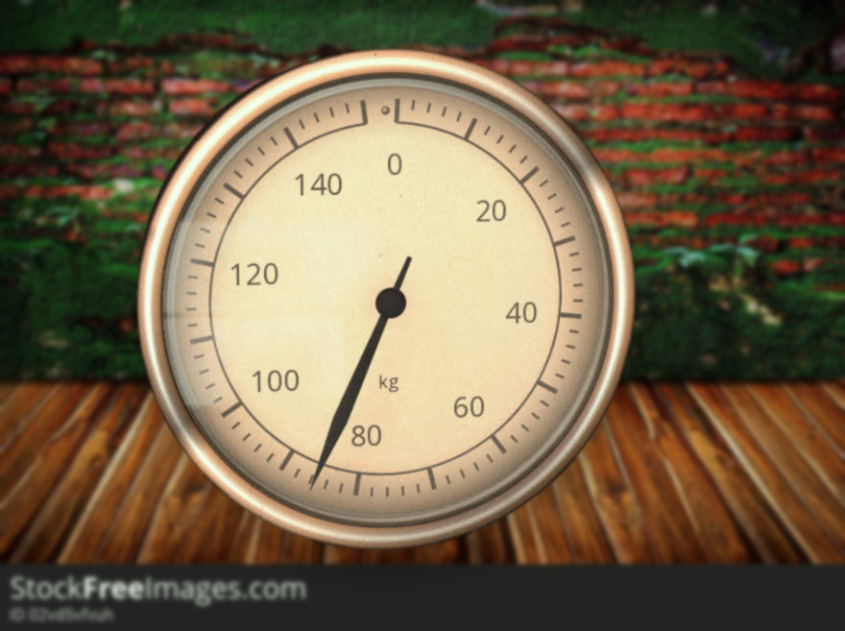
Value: 86 kg
